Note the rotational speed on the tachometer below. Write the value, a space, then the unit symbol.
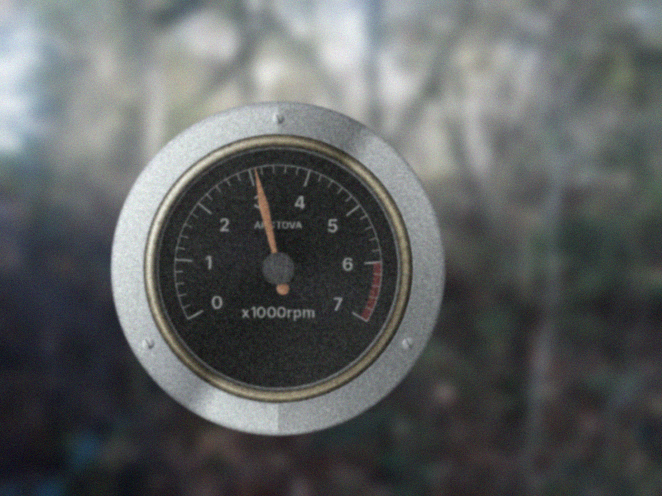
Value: 3100 rpm
